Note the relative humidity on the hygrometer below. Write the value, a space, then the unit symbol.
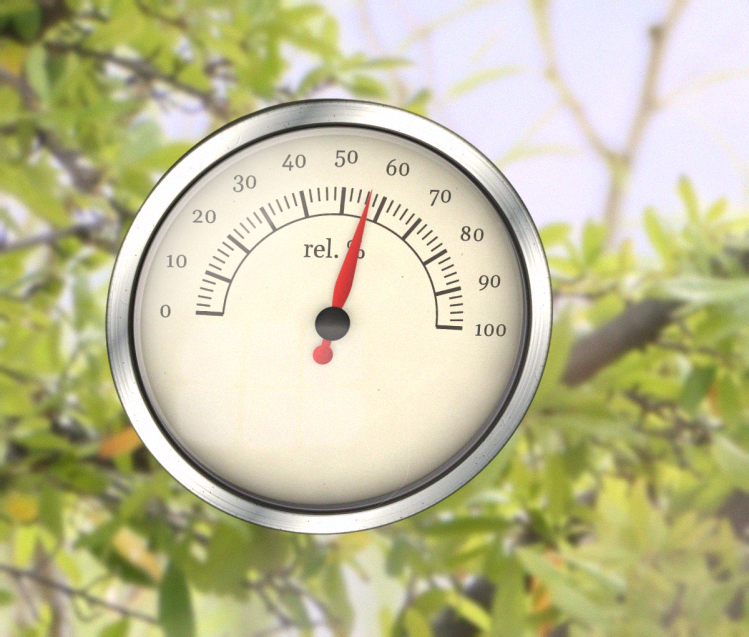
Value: 56 %
